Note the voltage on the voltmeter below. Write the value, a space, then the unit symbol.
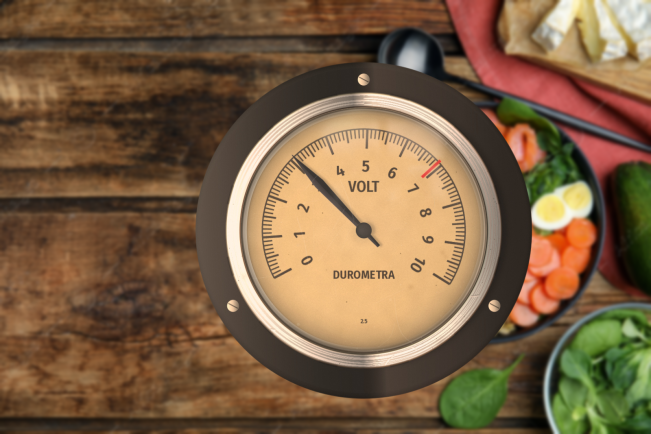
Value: 3.1 V
